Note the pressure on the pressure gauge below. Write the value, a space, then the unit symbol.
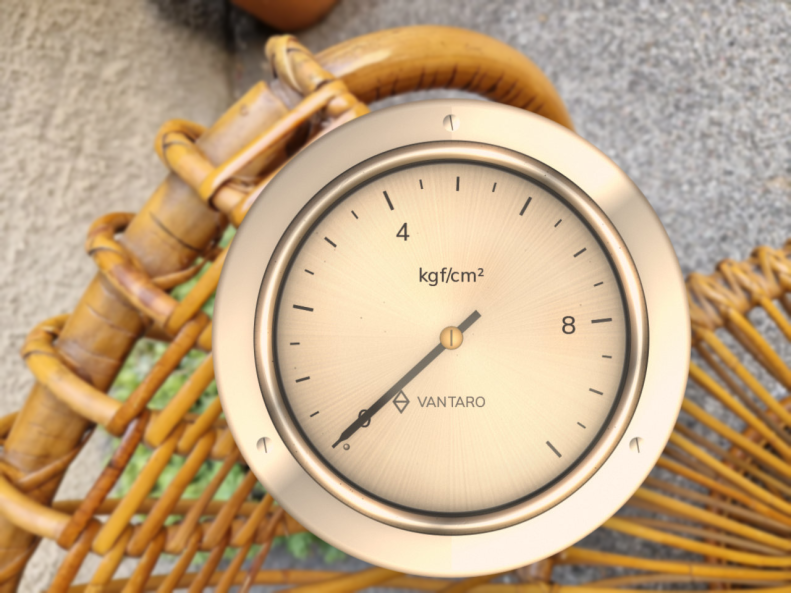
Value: 0 kg/cm²
